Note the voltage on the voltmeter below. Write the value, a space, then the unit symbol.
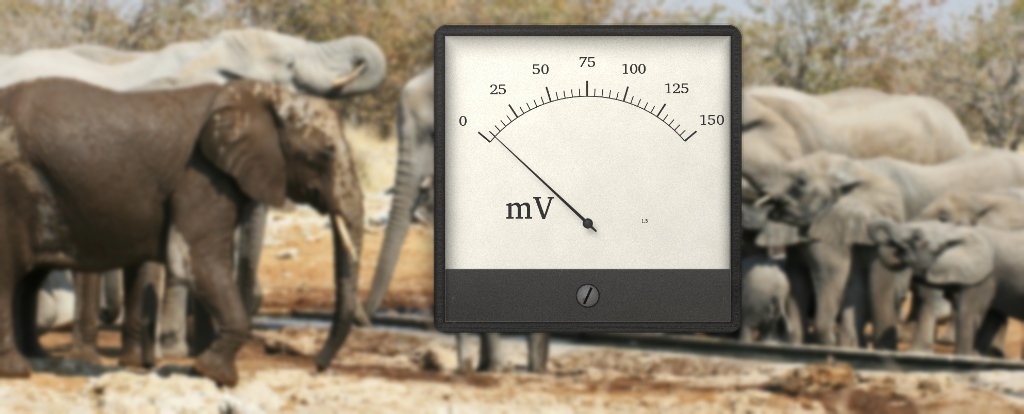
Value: 5 mV
